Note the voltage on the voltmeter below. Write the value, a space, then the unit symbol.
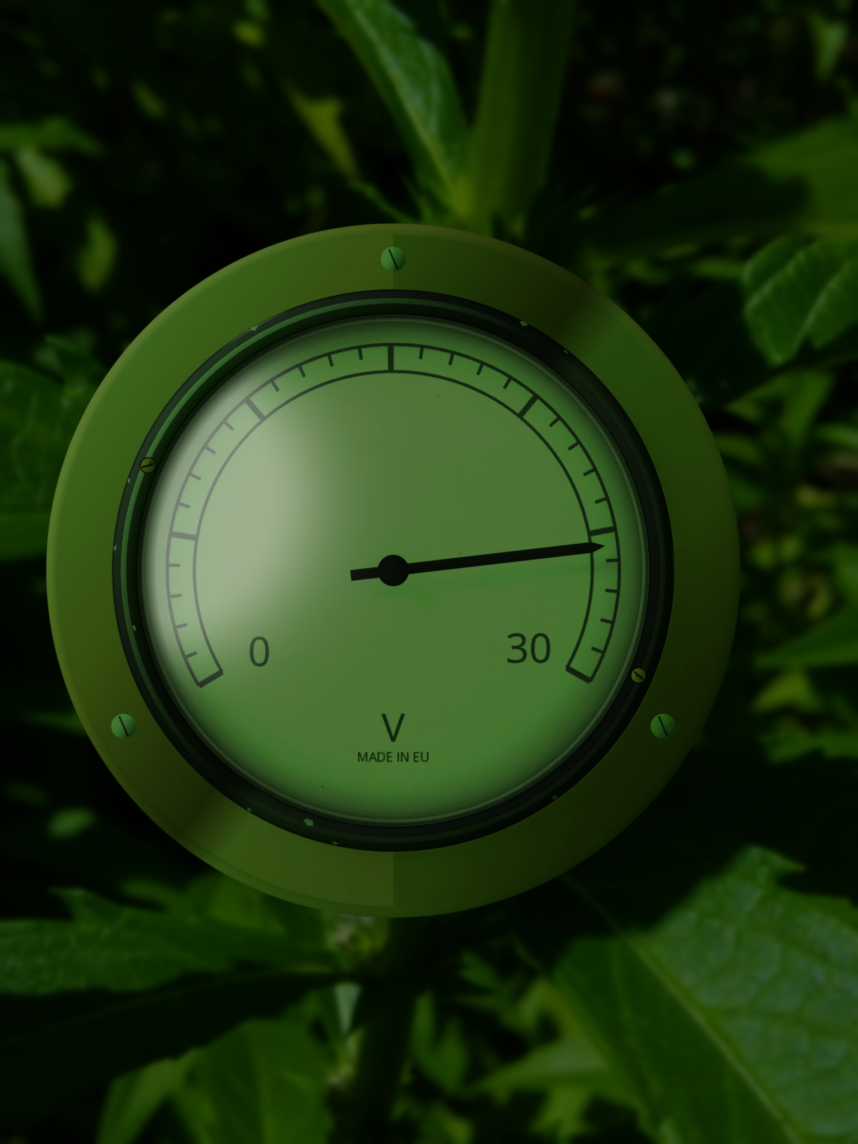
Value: 25.5 V
